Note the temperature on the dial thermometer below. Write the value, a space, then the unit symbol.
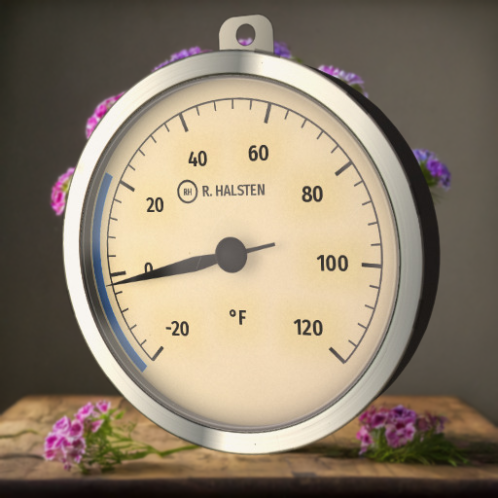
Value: -2 °F
